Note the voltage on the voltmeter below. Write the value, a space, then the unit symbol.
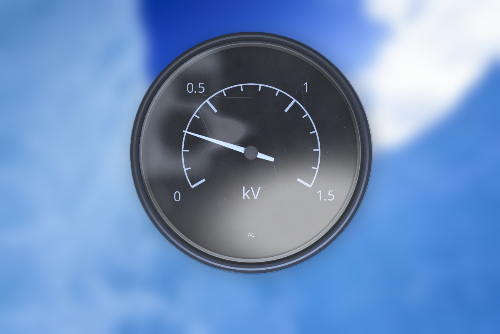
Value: 0.3 kV
